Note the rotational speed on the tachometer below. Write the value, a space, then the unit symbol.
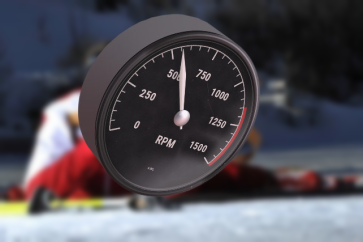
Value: 550 rpm
